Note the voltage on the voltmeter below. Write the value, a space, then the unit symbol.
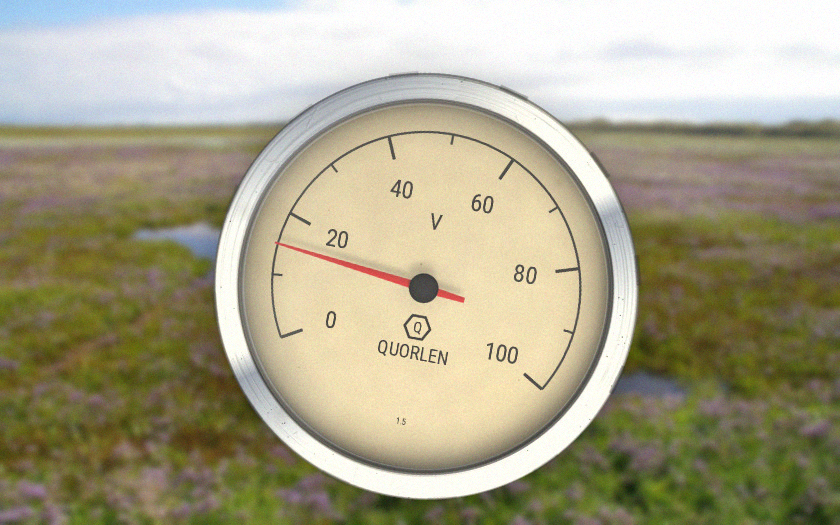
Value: 15 V
